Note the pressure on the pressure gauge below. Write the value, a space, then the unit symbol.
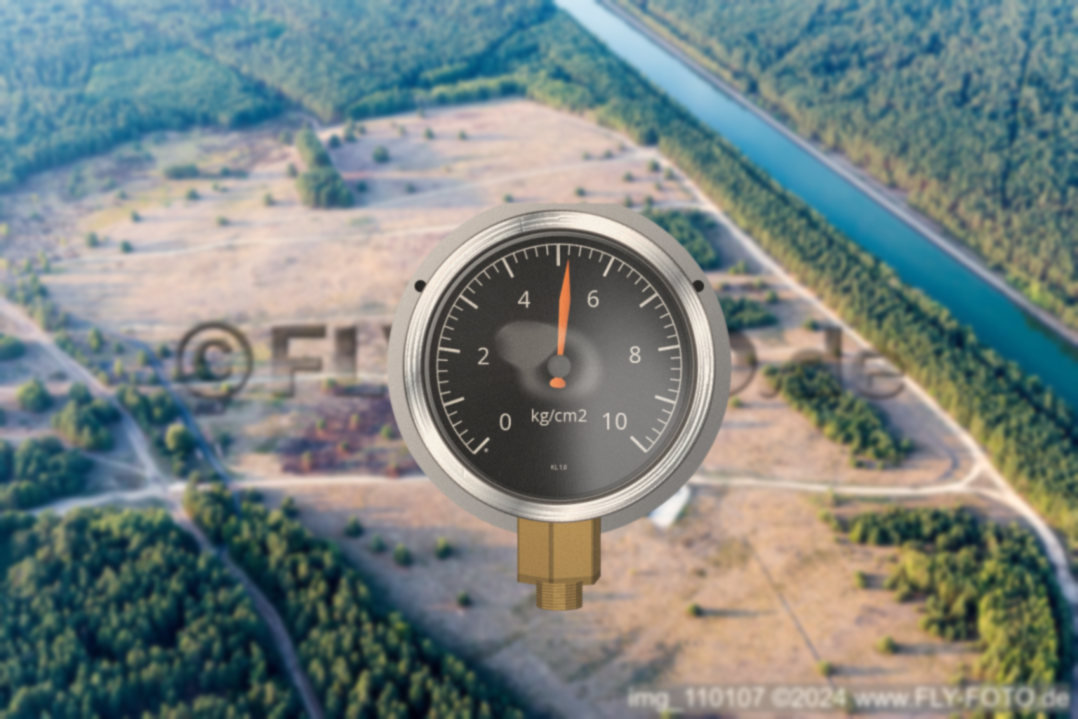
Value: 5.2 kg/cm²
